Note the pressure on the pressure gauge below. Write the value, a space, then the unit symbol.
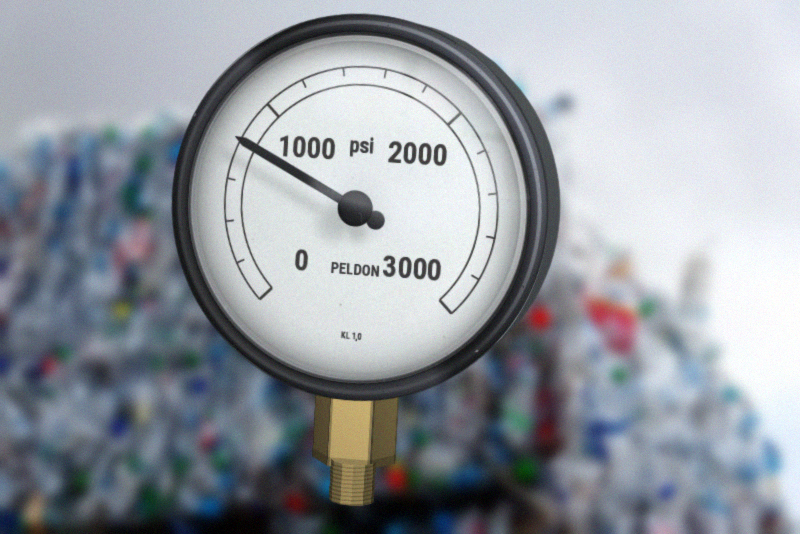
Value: 800 psi
